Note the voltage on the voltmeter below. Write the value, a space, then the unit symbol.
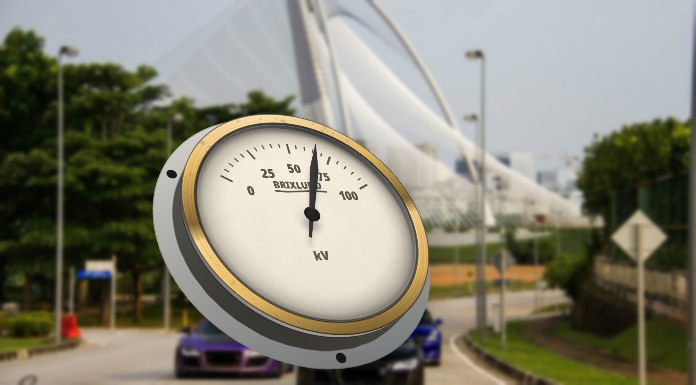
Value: 65 kV
